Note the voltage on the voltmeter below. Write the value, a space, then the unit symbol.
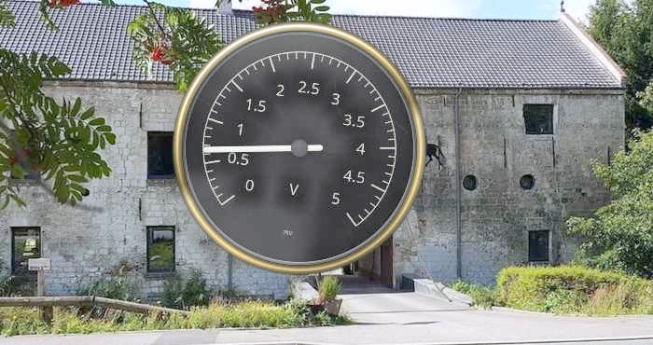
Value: 0.65 V
